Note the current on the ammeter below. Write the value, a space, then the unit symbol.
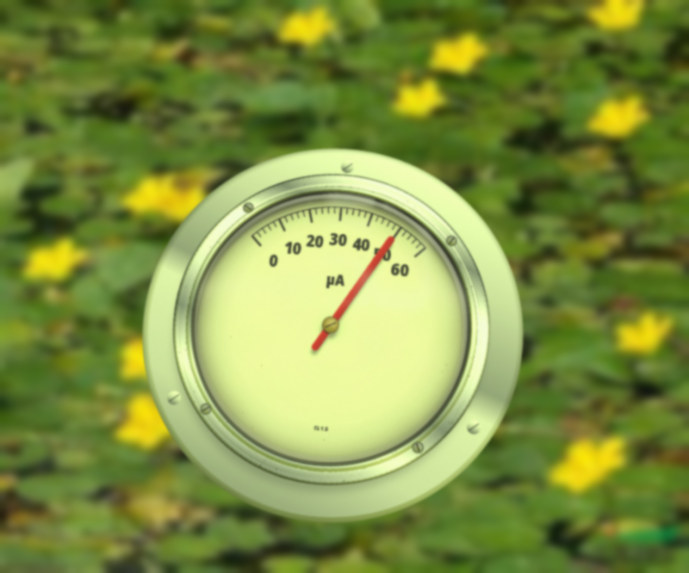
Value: 50 µA
